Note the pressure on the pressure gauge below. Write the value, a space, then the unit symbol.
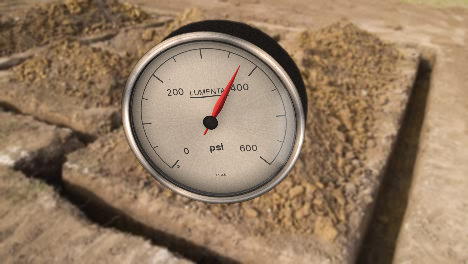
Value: 375 psi
